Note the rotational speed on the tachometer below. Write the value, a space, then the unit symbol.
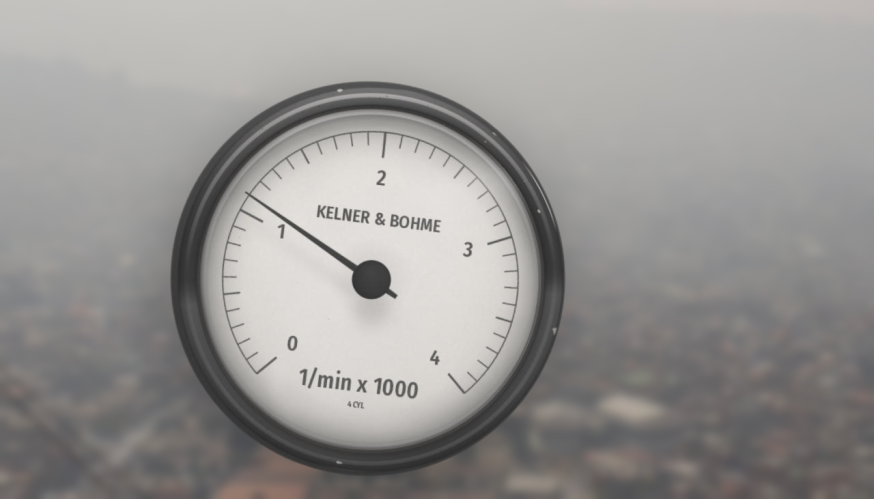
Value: 1100 rpm
